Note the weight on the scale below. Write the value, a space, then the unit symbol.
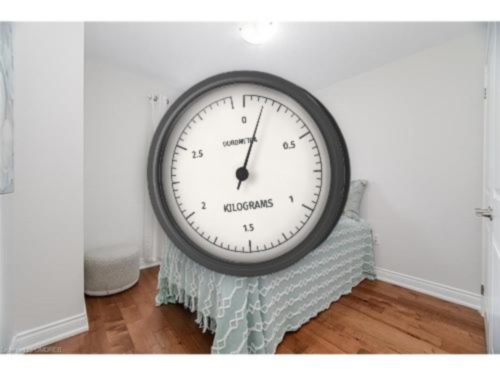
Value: 0.15 kg
